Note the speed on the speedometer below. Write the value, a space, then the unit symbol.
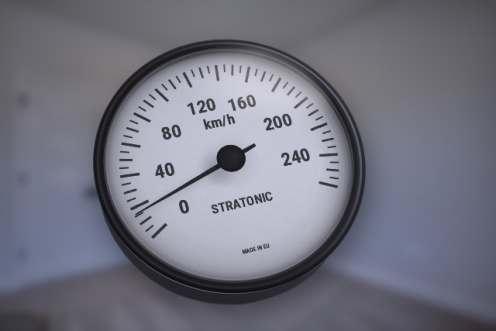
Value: 15 km/h
